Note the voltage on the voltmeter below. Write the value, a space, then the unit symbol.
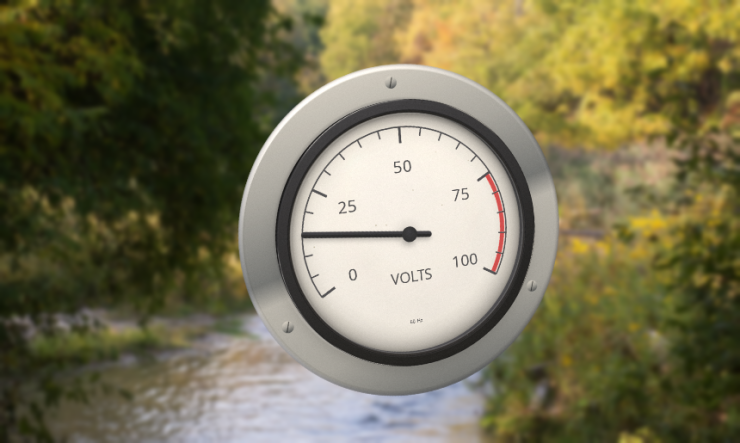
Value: 15 V
